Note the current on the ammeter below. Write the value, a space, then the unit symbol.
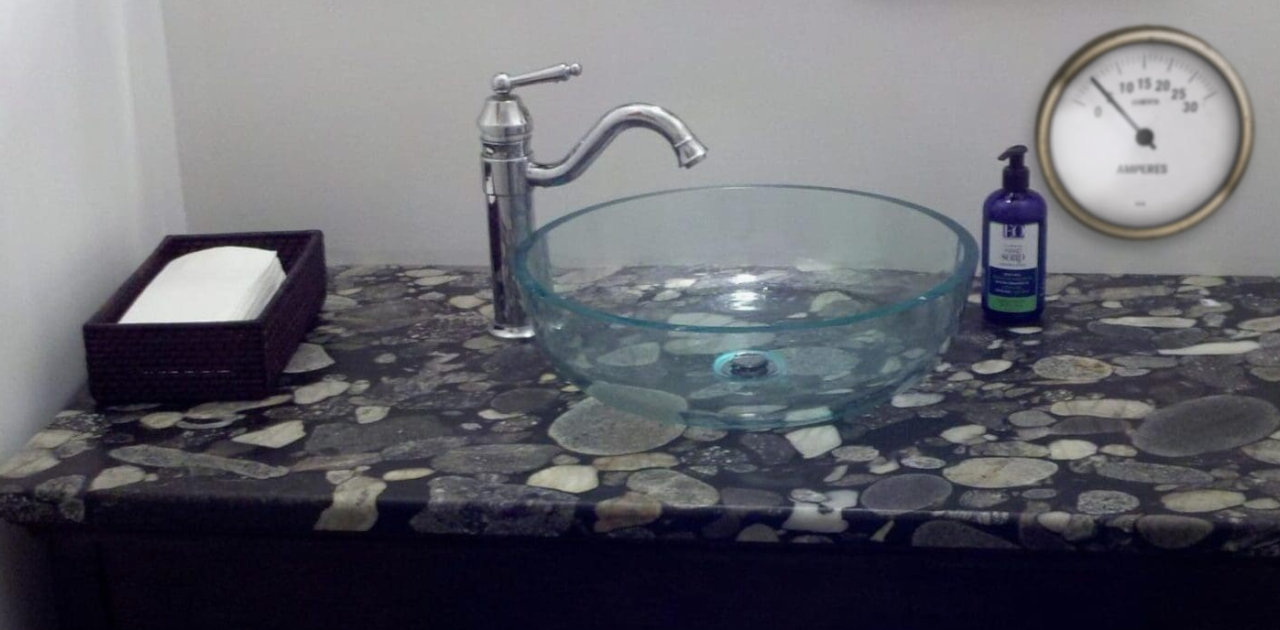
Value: 5 A
